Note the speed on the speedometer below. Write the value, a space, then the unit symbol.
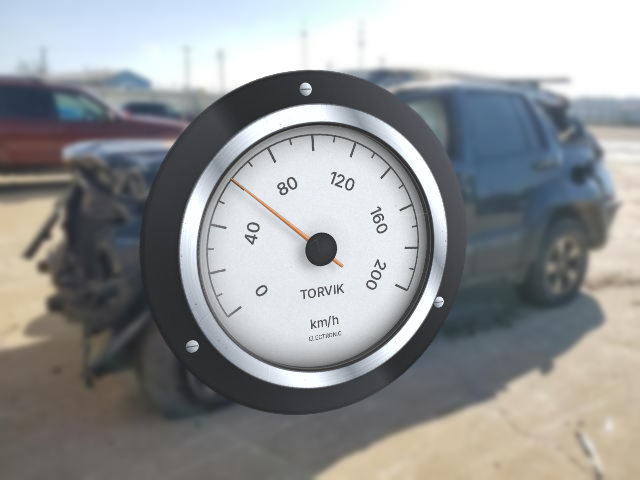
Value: 60 km/h
